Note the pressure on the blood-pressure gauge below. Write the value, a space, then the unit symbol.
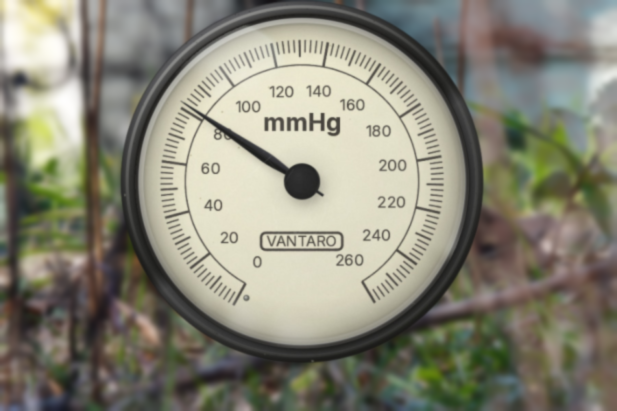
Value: 82 mmHg
